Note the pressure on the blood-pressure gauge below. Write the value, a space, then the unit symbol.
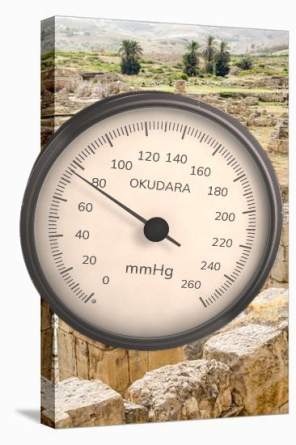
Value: 76 mmHg
